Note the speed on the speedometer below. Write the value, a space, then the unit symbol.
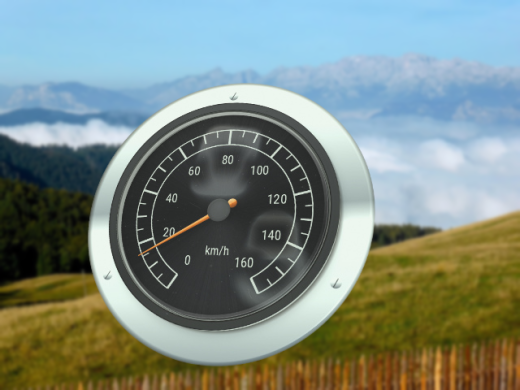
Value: 15 km/h
